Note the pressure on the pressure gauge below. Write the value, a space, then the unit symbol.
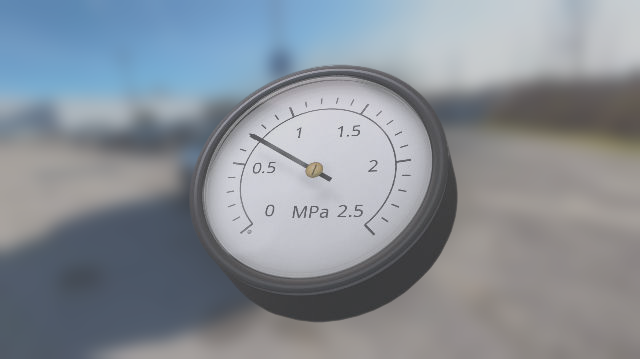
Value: 0.7 MPa
